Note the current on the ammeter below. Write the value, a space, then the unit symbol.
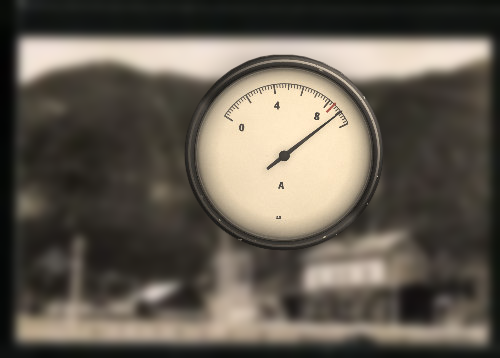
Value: 9 A
